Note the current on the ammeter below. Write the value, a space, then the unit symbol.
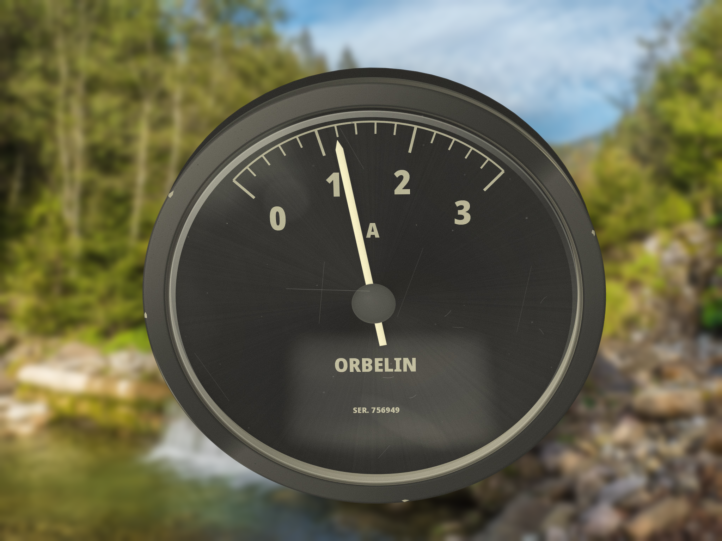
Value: 1.2 A
